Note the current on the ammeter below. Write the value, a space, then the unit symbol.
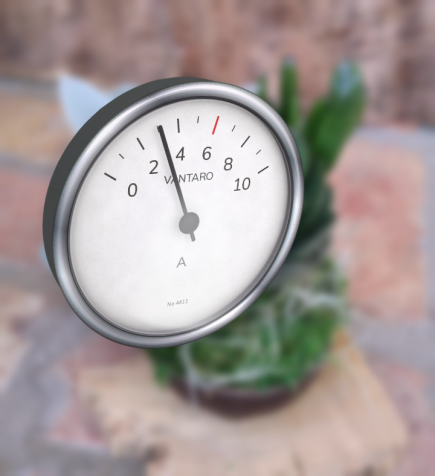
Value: 3 A
